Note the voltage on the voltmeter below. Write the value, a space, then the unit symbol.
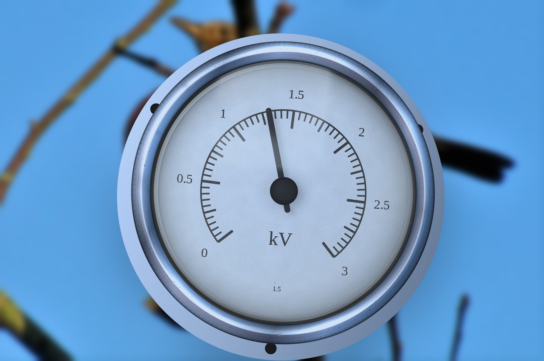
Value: 1.3 kV
